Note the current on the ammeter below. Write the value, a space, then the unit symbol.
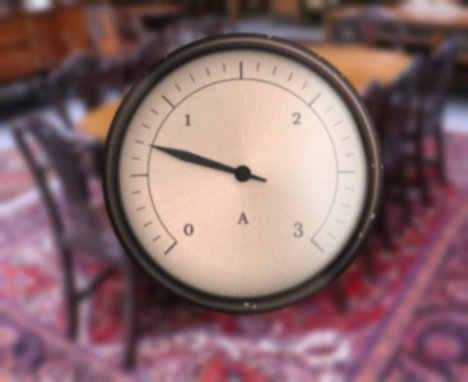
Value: 0.7 A
